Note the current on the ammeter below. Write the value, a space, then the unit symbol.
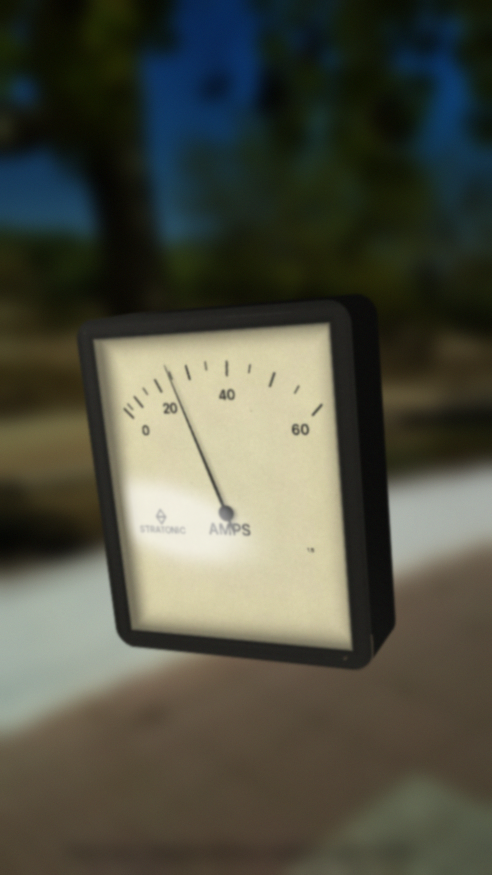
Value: 25 A
